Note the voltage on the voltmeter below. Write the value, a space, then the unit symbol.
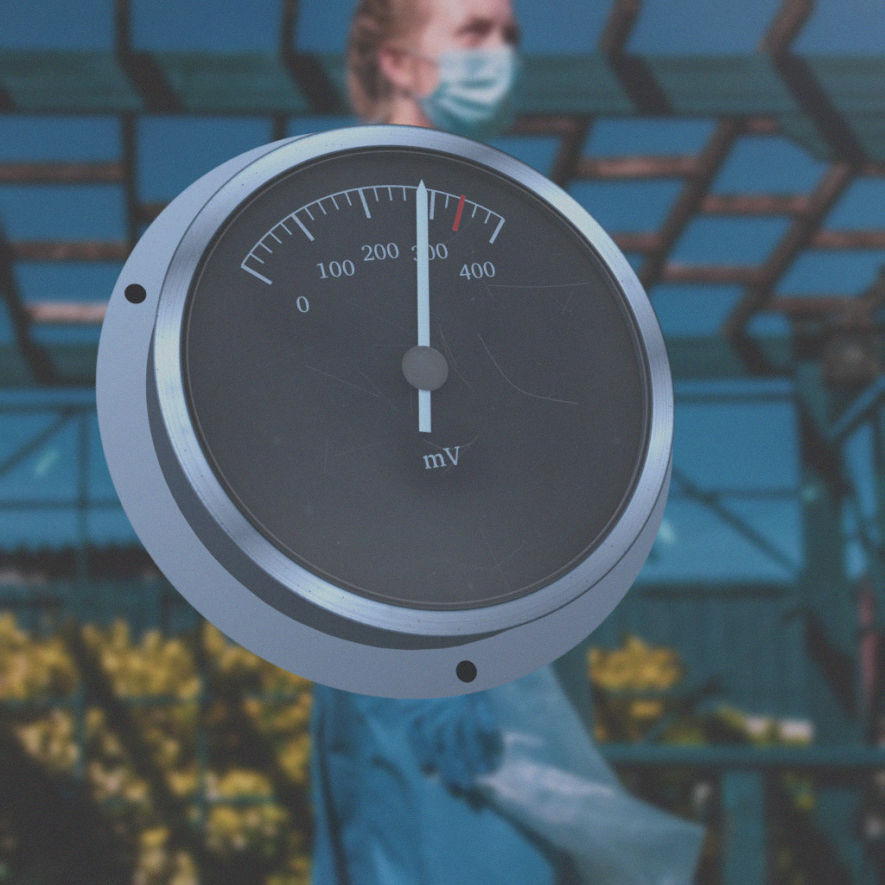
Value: 280 mV
